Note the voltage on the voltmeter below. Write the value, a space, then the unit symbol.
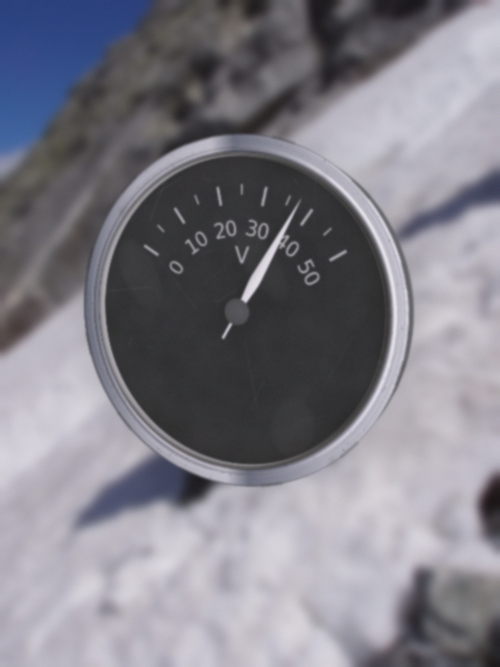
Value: 37.5 V
